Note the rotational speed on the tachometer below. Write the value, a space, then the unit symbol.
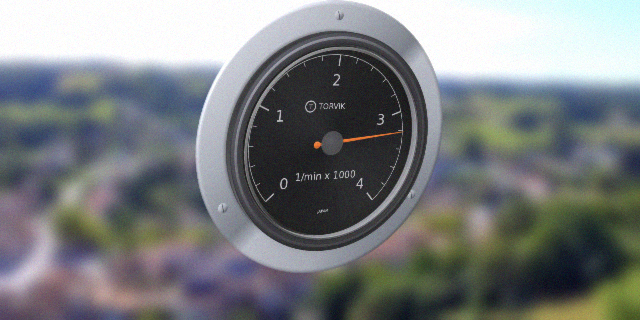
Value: 3200 rpm
